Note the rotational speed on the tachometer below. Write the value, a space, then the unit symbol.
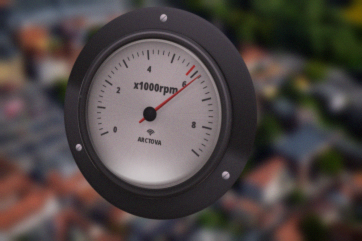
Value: 6200 rpm
